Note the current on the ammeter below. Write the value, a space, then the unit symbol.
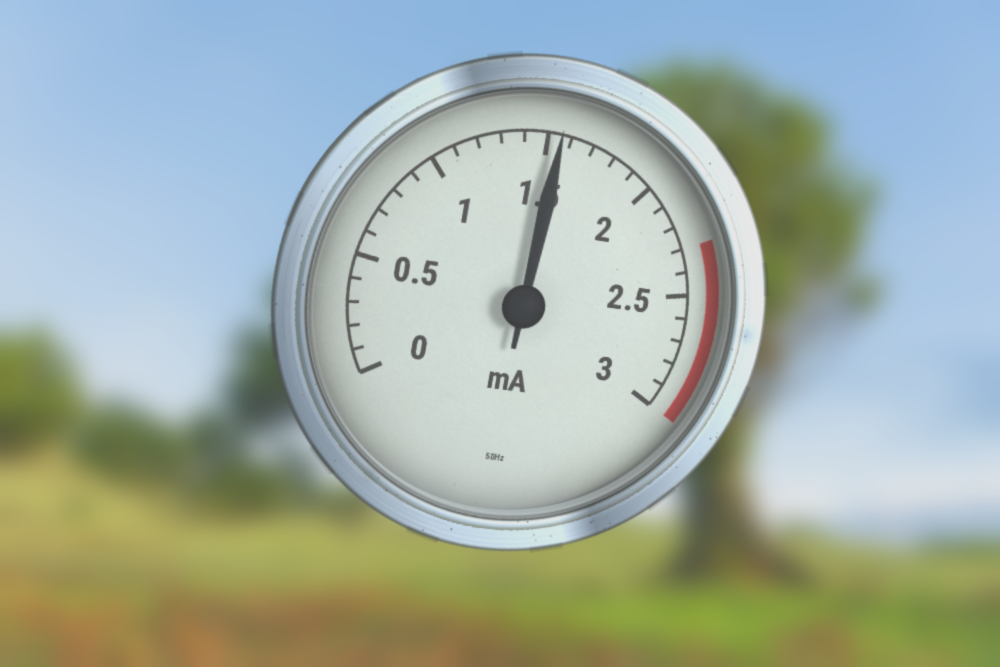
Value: 1.55 mA
